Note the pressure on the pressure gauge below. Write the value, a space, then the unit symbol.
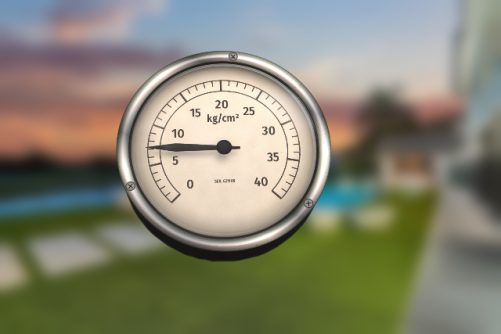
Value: 7 kg/cm²
